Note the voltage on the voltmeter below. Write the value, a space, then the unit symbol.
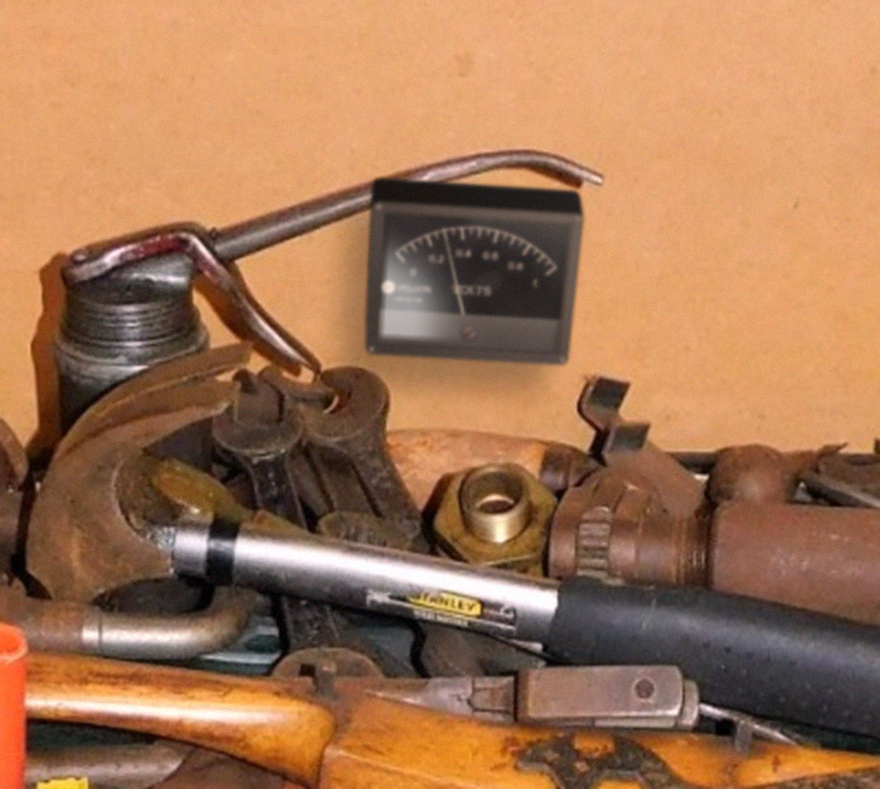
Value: 0.3 V
